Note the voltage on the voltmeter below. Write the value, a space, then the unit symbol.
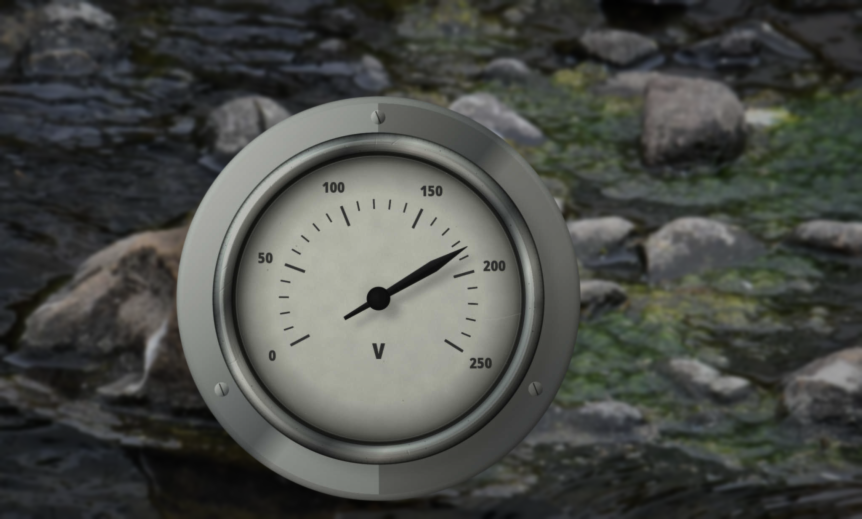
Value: 185 V
